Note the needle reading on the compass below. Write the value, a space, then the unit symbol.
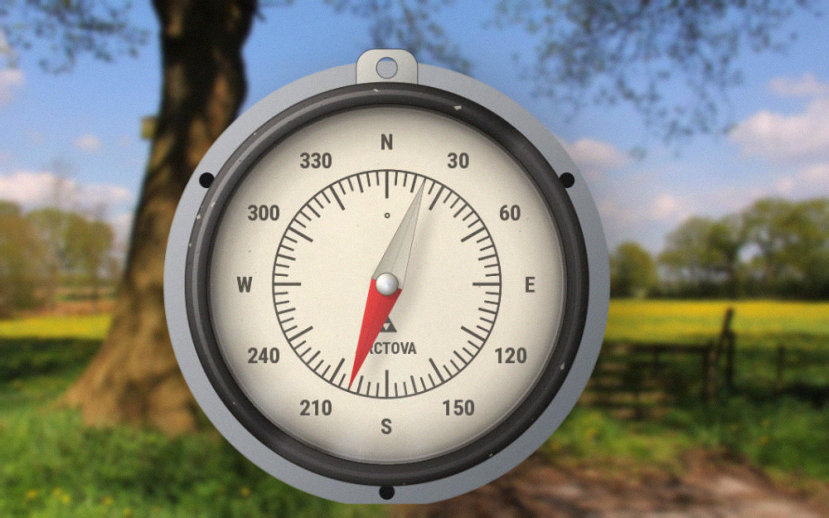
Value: 200 °
